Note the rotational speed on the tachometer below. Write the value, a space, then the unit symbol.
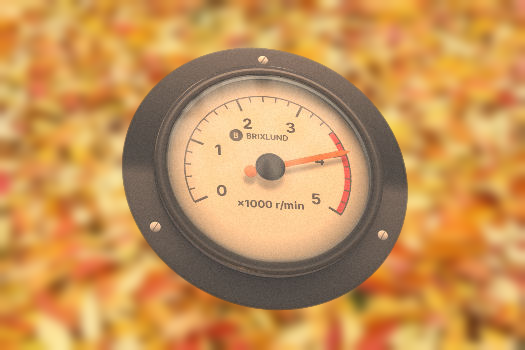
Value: 4000 rpm
